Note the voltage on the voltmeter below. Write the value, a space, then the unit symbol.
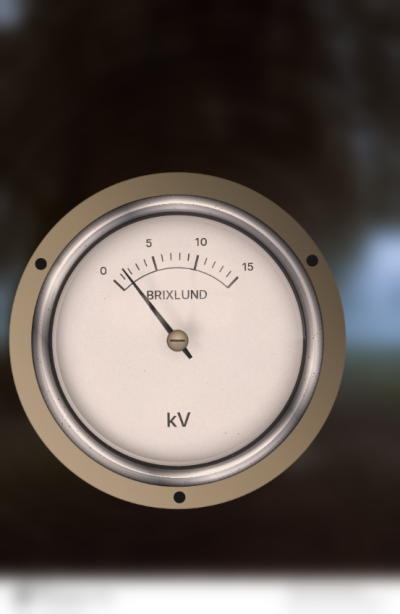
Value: 1.5 kV
